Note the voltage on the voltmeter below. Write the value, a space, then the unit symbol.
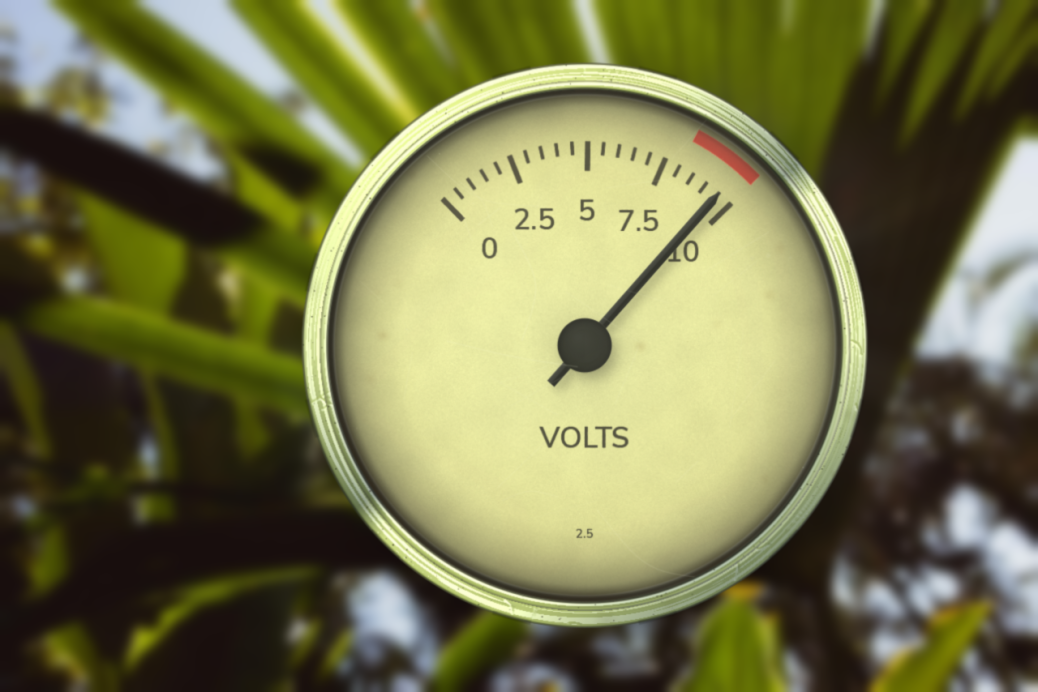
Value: 9.5 V
